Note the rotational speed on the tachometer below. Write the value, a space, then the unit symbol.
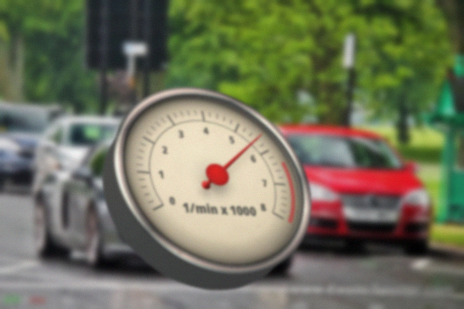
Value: 5600 rpm
